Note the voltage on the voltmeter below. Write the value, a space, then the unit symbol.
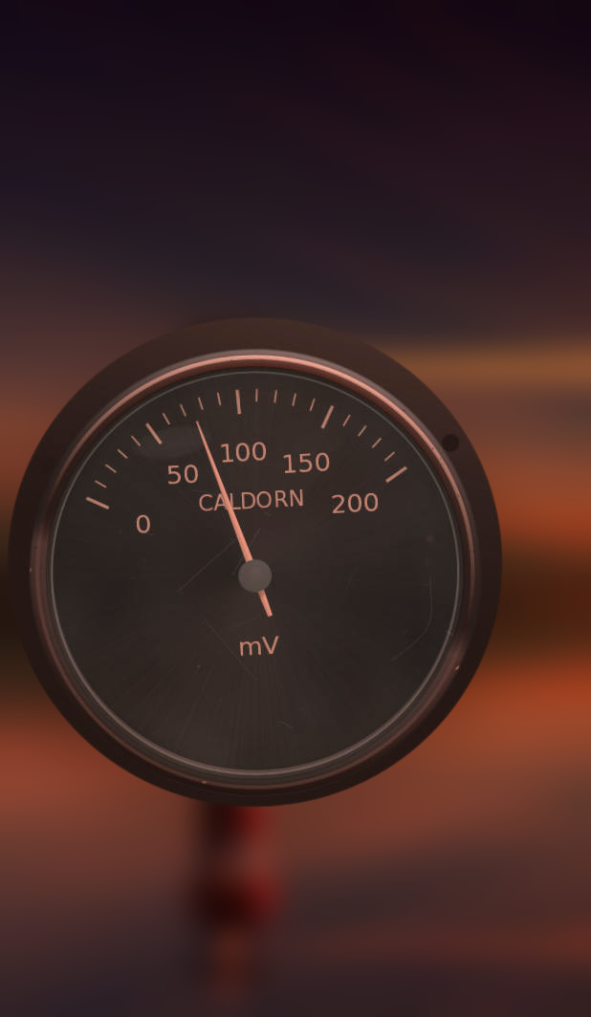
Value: 75 mV
